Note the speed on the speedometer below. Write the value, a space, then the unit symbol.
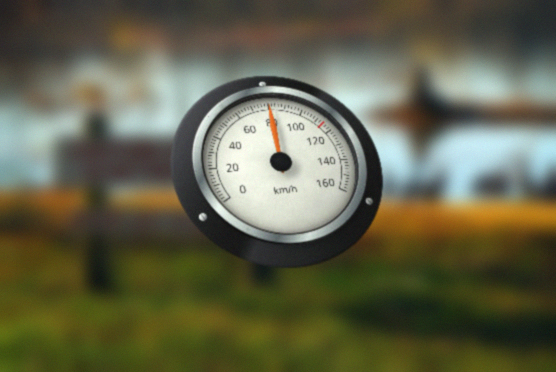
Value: 80 km/h
